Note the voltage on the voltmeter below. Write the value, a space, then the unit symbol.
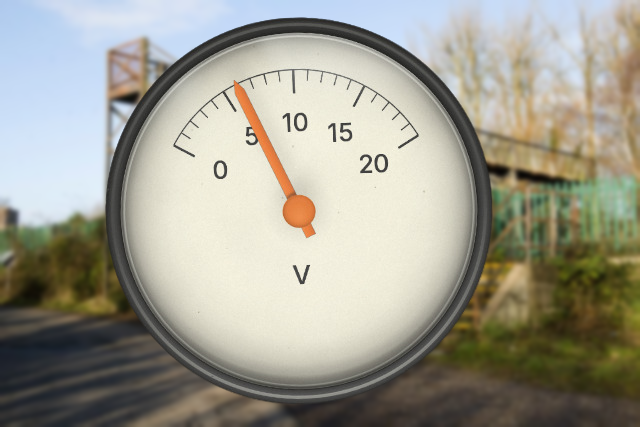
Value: 6 V
